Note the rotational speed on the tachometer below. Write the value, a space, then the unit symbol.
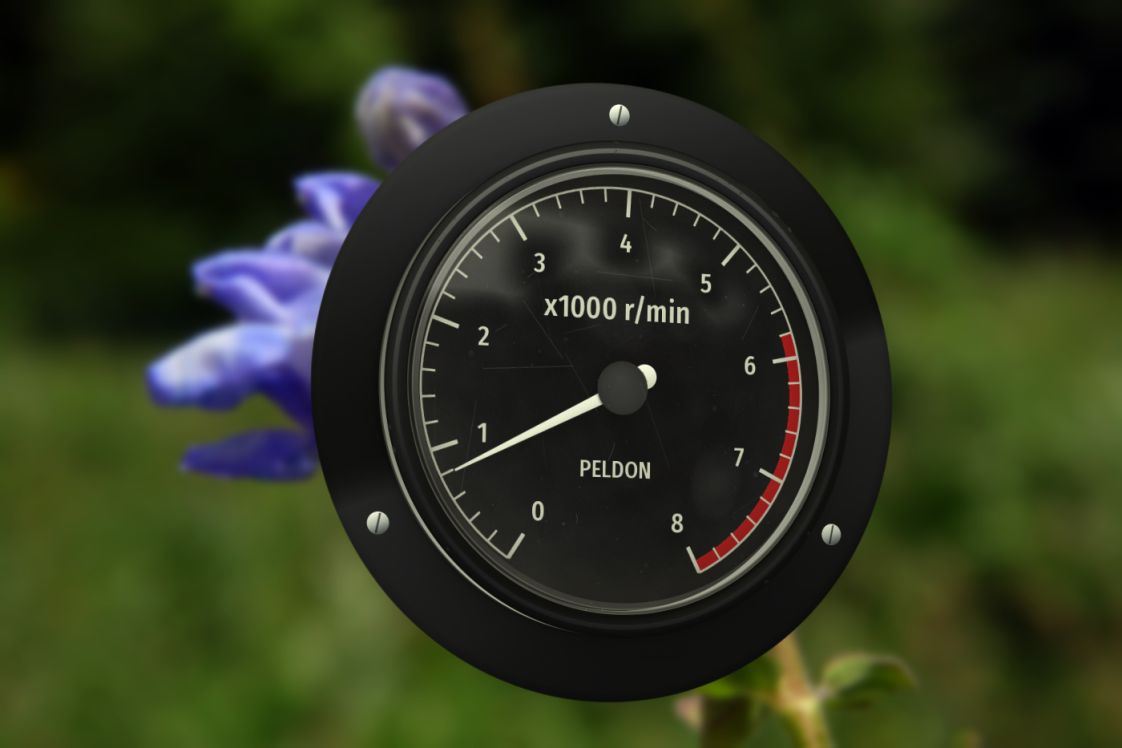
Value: 800 rpm
